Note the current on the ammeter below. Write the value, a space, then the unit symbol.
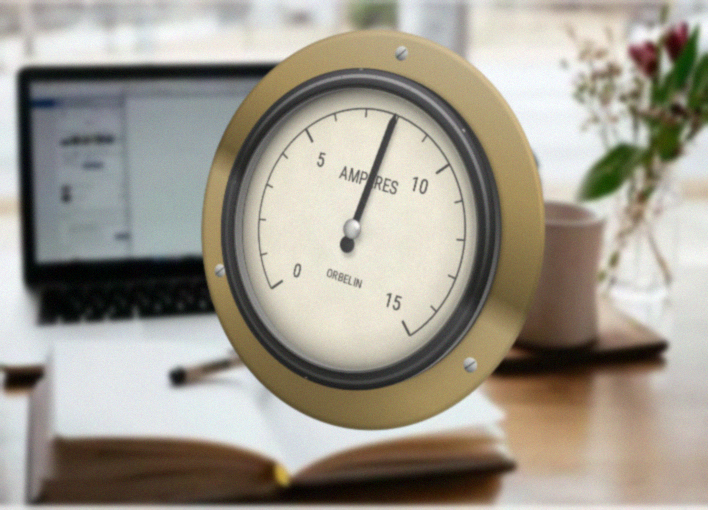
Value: 8 A
